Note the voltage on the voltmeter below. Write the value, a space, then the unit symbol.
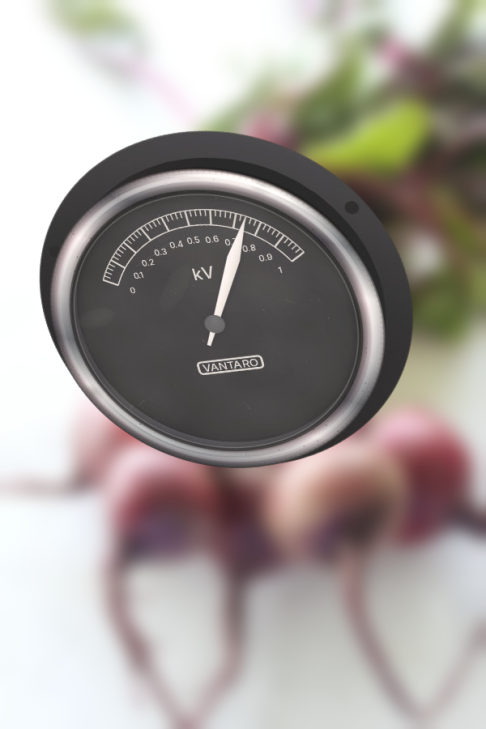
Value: 0.74 kV
